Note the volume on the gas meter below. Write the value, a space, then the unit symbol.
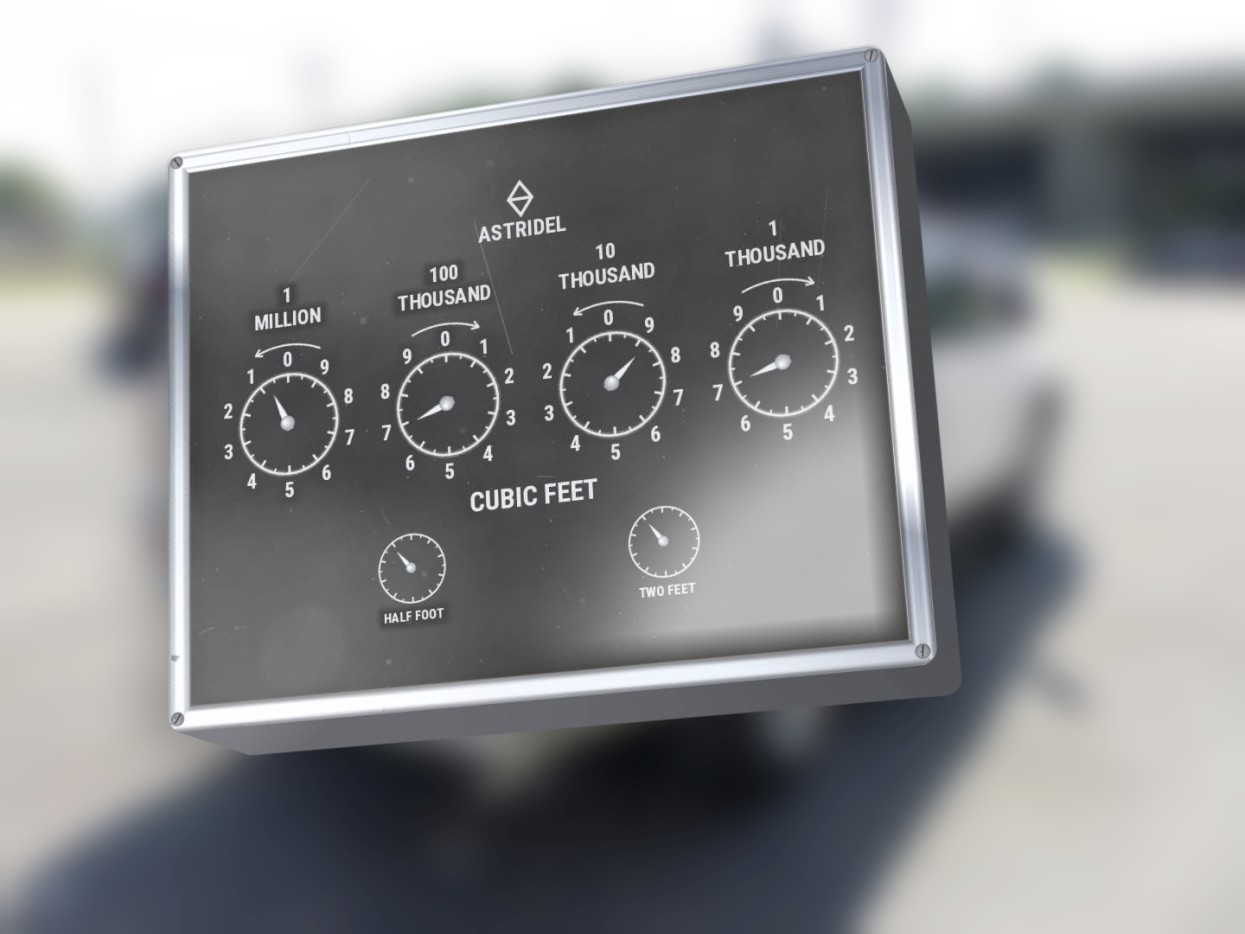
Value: 68700 ft³
